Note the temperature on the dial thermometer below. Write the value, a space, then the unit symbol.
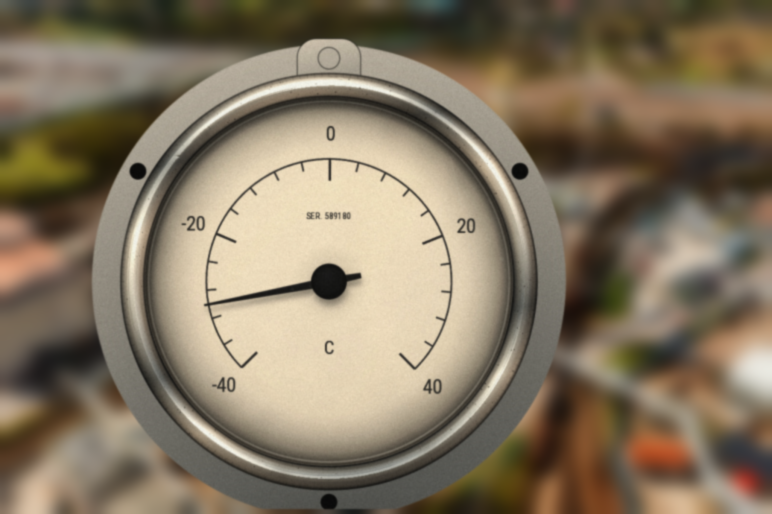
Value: -30 °C
